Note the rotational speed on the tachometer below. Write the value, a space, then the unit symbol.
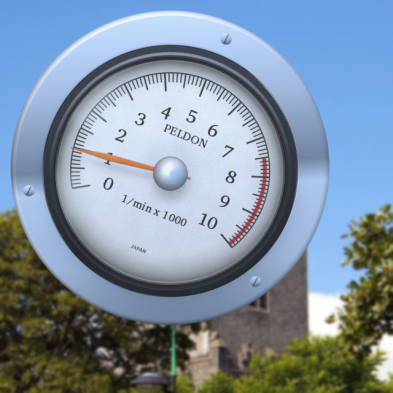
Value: 1000 rpm
